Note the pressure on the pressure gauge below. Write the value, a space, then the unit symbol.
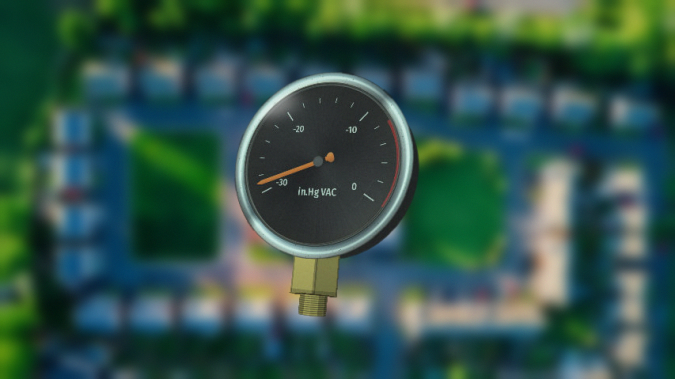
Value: -29 inHg
